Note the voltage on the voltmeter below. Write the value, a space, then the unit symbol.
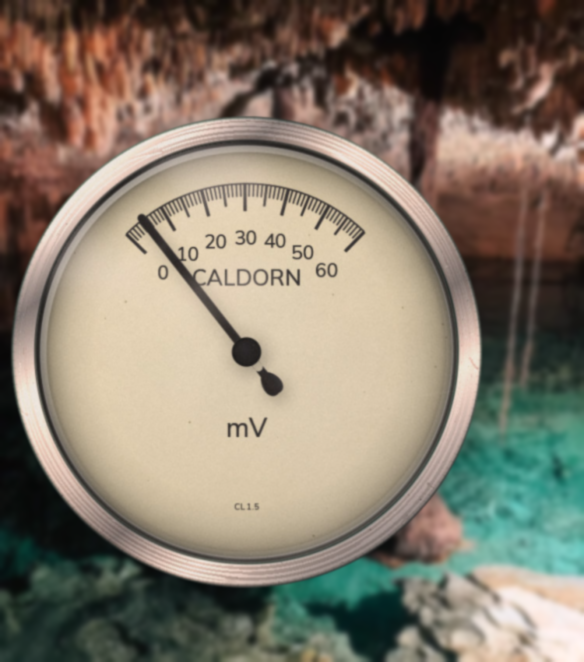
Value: 5 mV
